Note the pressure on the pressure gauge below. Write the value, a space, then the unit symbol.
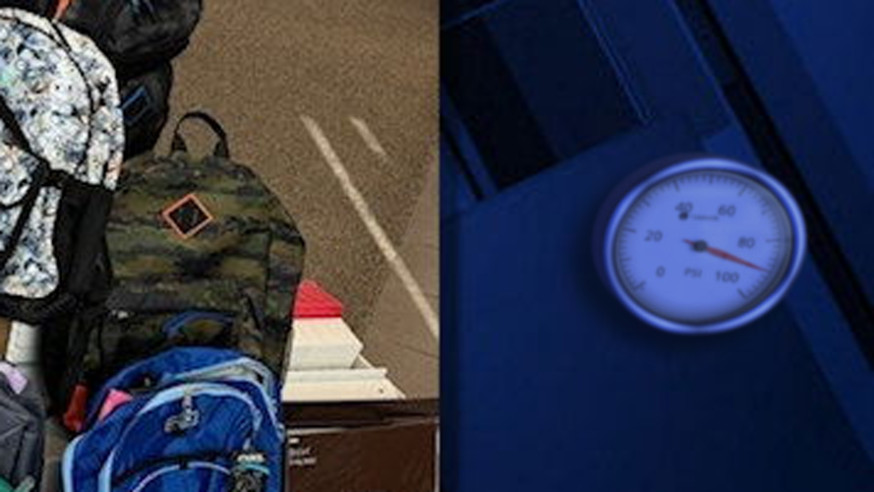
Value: 90 psi
